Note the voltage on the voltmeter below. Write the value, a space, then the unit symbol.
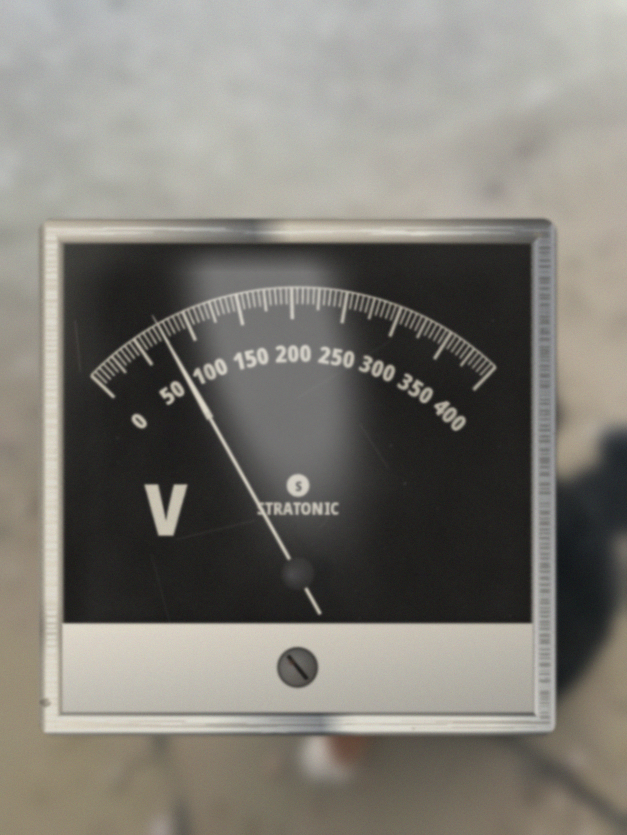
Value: 75 V
